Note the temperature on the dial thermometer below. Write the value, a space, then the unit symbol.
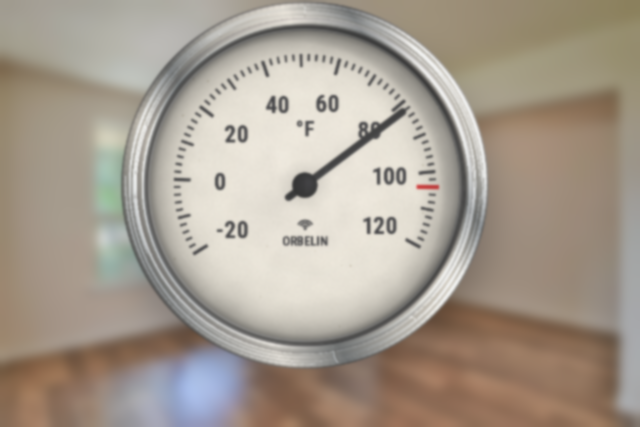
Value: 82 °F
